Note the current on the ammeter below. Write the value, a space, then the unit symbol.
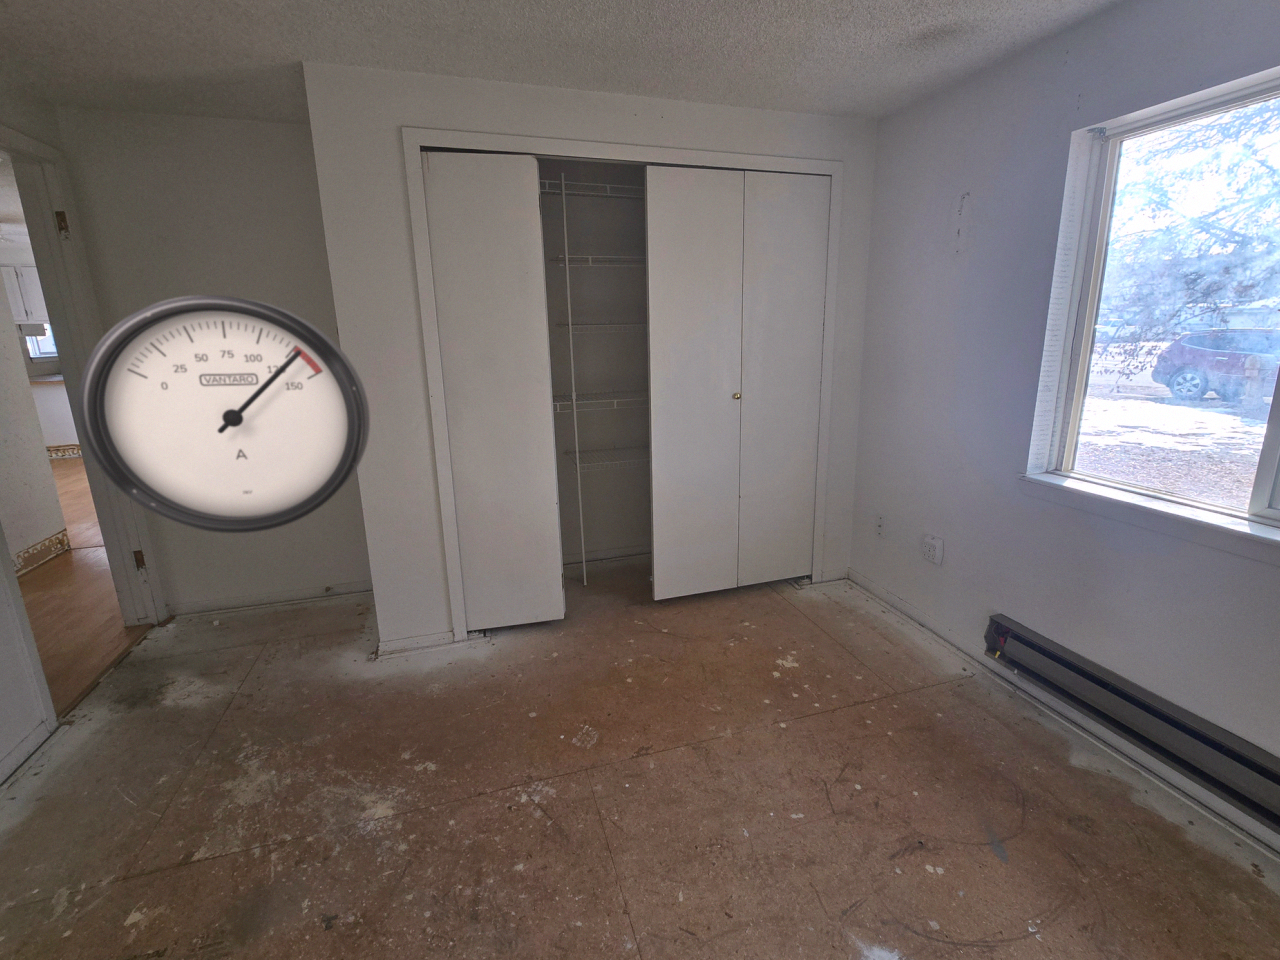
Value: 130 A
